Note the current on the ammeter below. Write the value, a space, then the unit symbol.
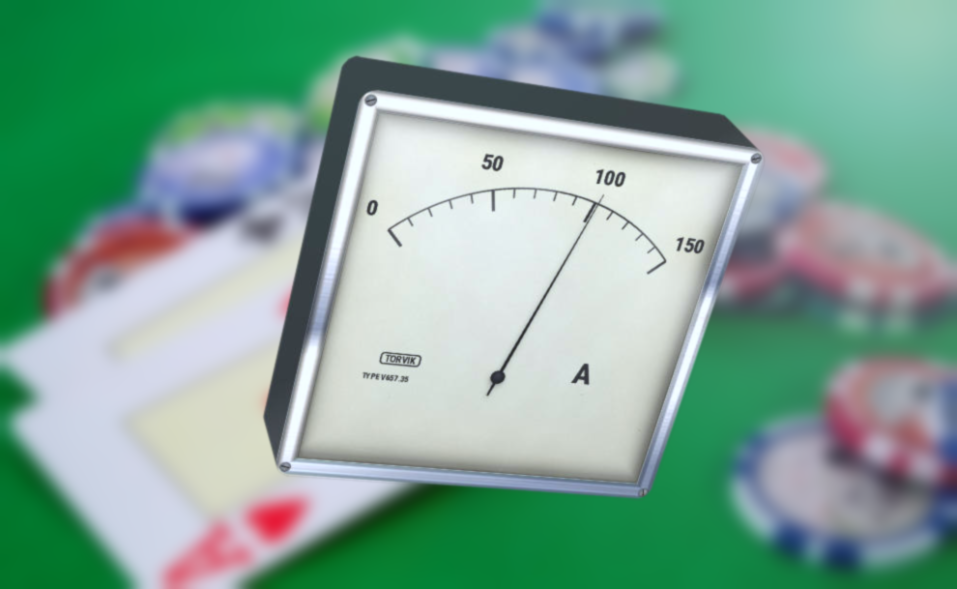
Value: 100 A
